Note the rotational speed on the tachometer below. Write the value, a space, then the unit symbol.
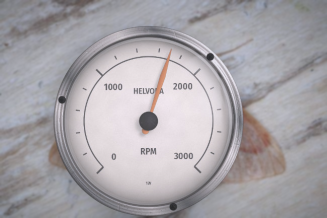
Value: 1700 rpm
